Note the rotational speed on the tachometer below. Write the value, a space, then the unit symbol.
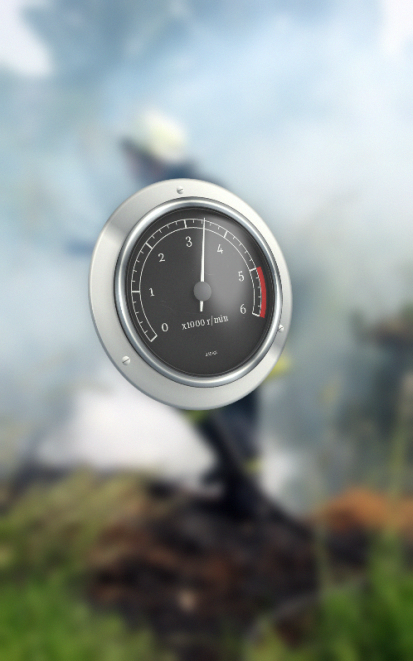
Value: 3400 rpm
